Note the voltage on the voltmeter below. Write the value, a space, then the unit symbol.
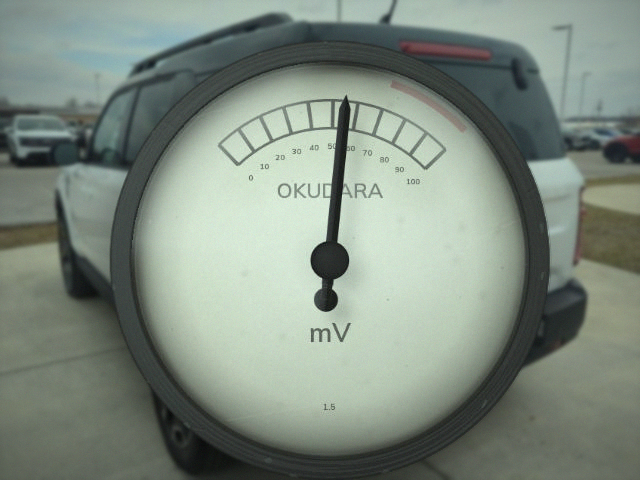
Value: 55 mV
